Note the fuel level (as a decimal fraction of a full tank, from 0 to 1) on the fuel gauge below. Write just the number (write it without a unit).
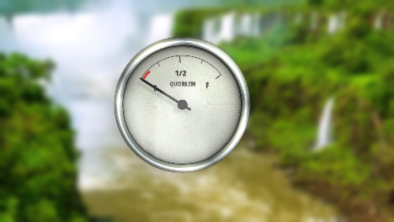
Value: 0
